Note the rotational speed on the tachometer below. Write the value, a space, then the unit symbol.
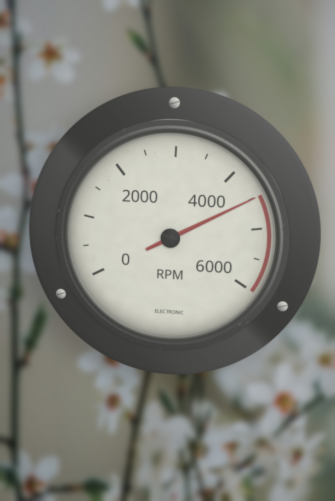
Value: 4500 rpm
